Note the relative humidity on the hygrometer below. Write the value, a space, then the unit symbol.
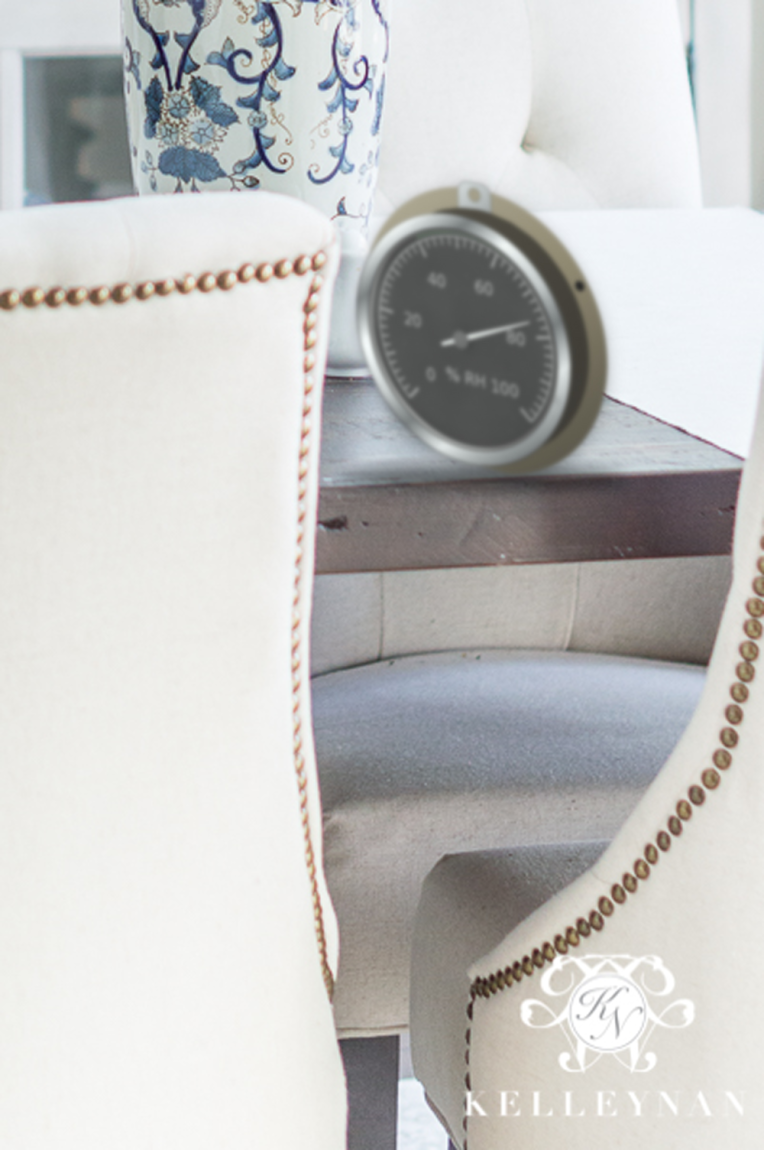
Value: 76 %
